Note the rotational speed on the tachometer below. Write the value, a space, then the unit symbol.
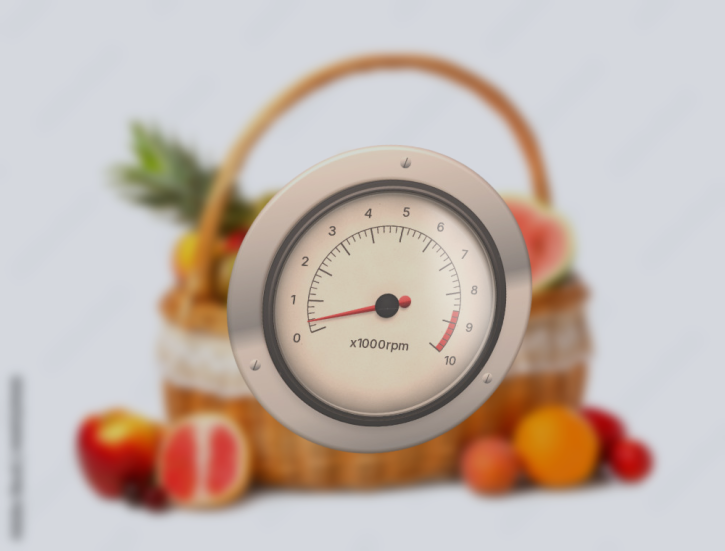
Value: 400 rpm
